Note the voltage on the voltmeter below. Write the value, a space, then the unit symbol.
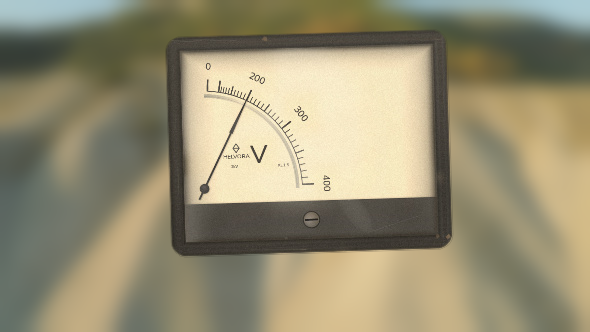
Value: 200 V
